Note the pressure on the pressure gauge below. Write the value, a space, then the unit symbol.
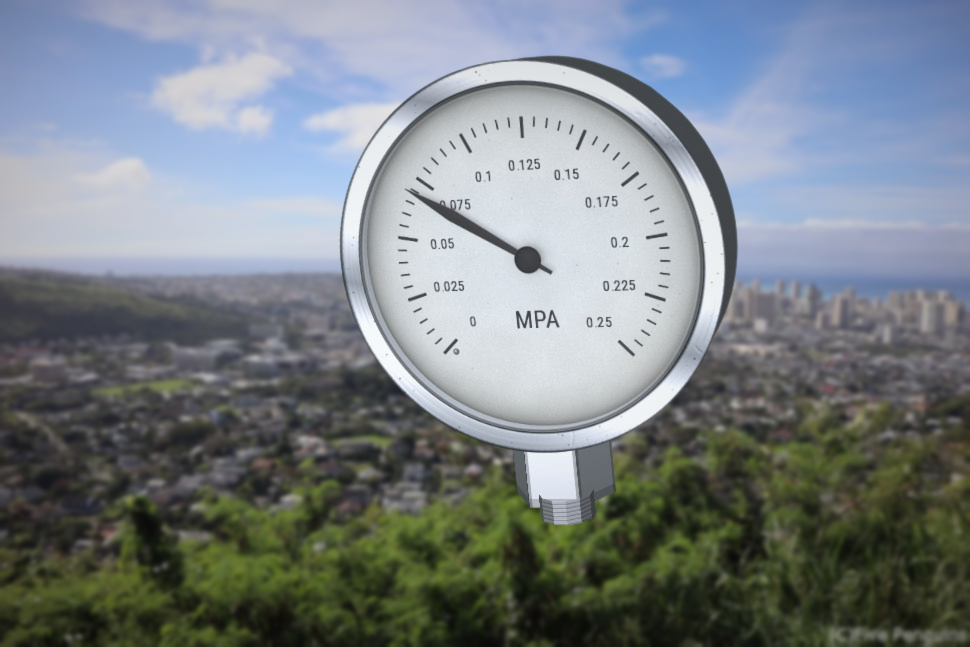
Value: 0.07 MPa
